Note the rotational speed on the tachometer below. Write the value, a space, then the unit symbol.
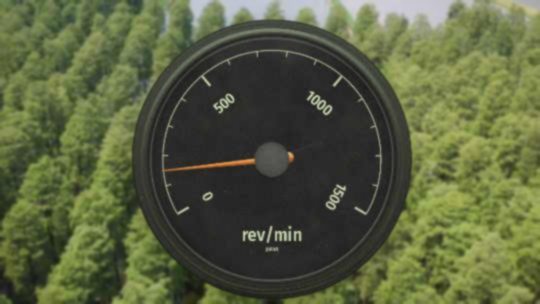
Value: 150 rpm
